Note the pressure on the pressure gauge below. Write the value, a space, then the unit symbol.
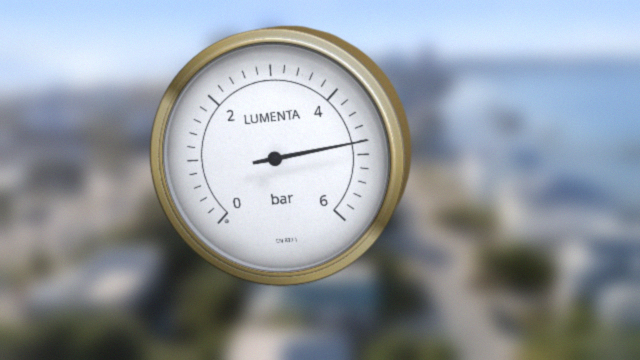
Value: 4.8 bar
